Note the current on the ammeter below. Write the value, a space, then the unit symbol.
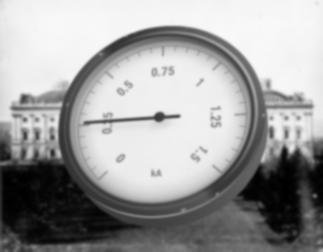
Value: 0.25 kA
